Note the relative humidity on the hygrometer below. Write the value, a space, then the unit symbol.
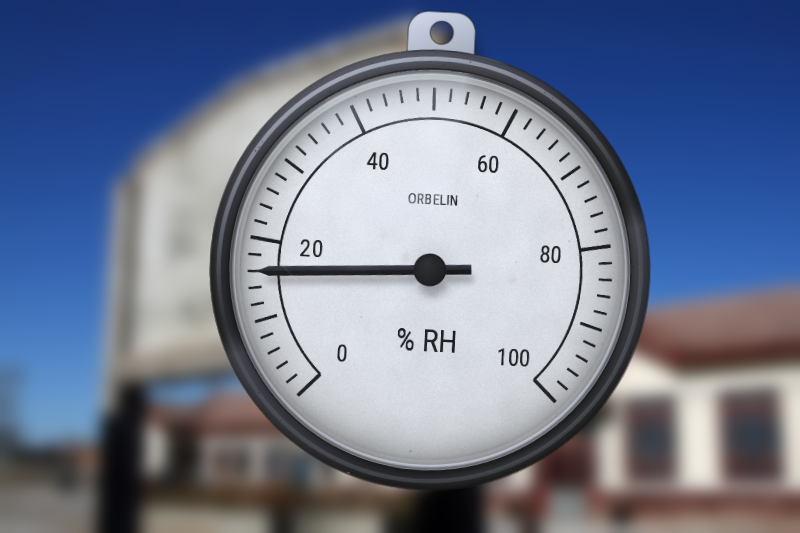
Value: 16 %
